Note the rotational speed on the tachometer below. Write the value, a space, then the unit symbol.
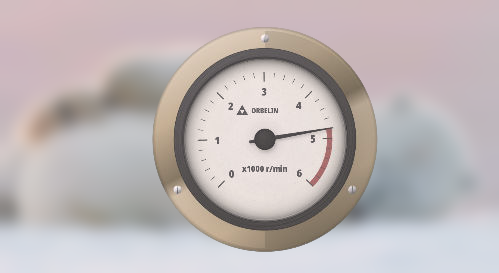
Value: 4800 rpm
